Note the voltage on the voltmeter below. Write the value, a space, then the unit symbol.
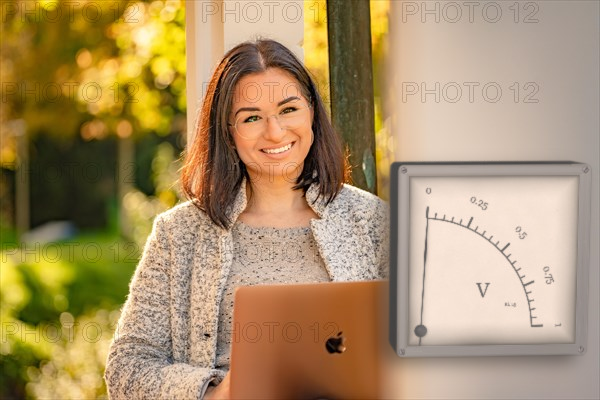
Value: 0 V
